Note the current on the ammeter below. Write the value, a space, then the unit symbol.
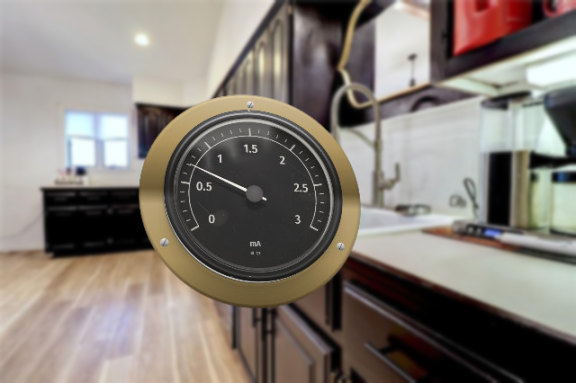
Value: 0.7 mA
